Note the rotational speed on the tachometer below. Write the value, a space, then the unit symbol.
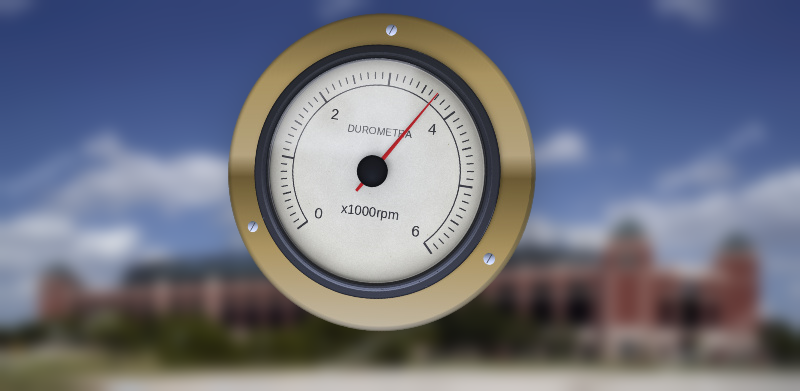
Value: 3700 rpm
